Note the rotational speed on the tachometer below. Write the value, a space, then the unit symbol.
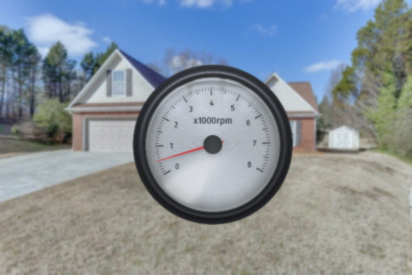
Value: 500 rpm
